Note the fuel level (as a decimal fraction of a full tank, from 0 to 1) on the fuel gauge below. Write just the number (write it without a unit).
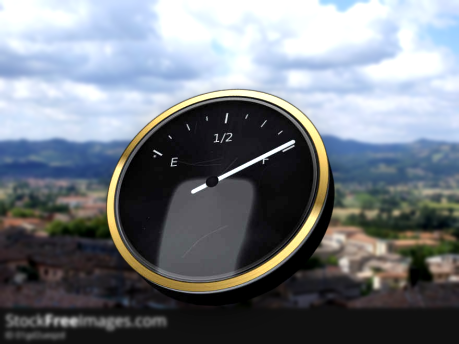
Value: 1
